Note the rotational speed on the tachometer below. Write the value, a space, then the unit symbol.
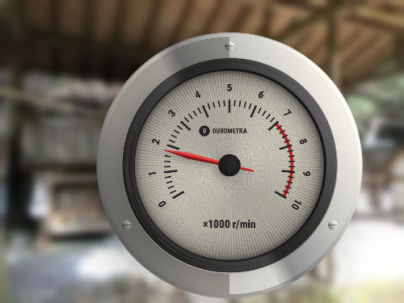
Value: 1800 rpm
